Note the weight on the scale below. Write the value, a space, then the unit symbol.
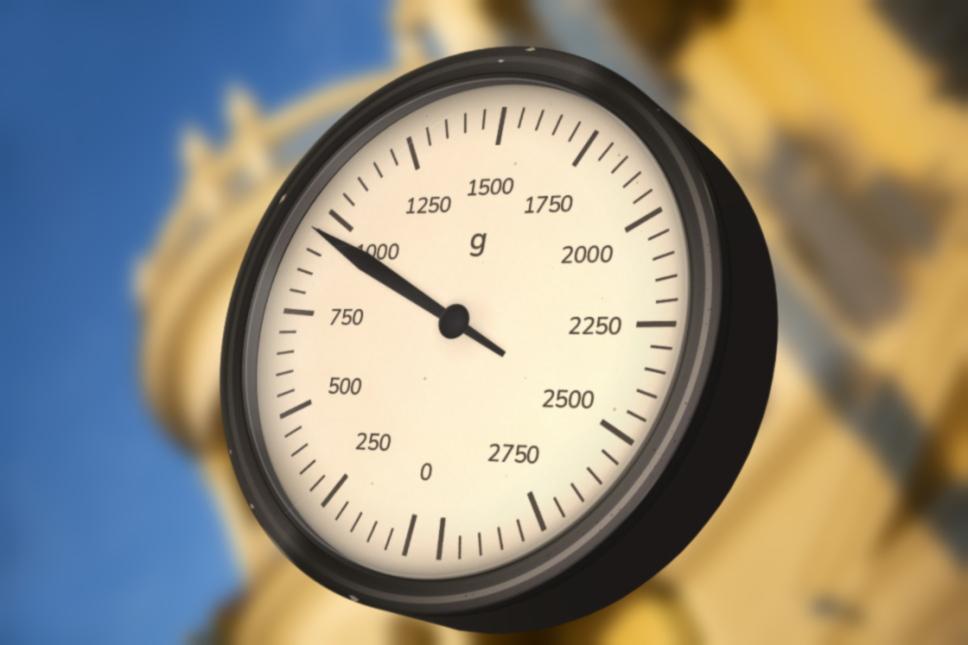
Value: 950 g
